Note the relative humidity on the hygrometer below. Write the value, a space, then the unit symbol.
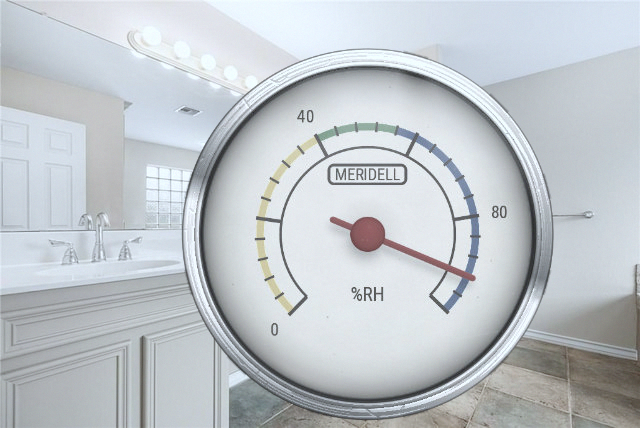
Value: 92 %
